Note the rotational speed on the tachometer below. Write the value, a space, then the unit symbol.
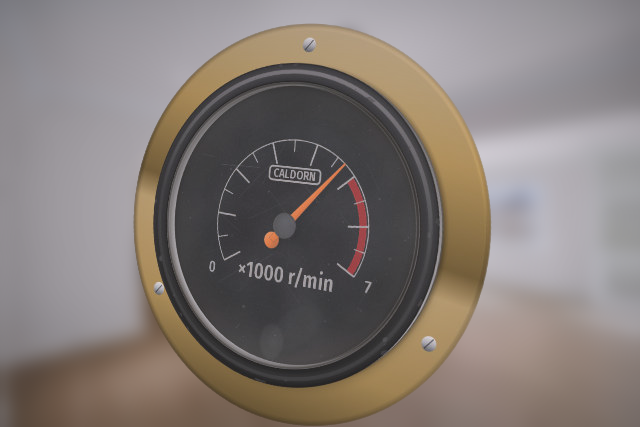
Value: 4750 rpm
